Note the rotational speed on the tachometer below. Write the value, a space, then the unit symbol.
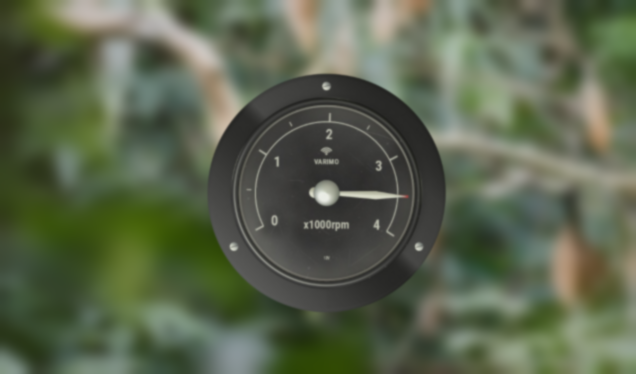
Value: 3500 rpm
